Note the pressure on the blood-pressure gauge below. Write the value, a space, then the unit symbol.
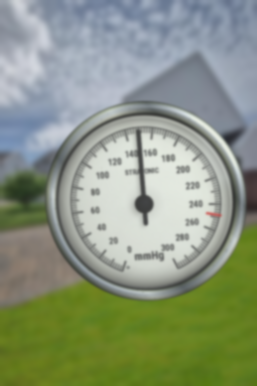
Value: 150 mmHg
